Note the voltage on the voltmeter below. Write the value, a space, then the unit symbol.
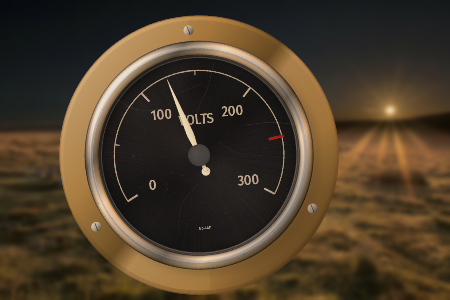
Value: 125 V
